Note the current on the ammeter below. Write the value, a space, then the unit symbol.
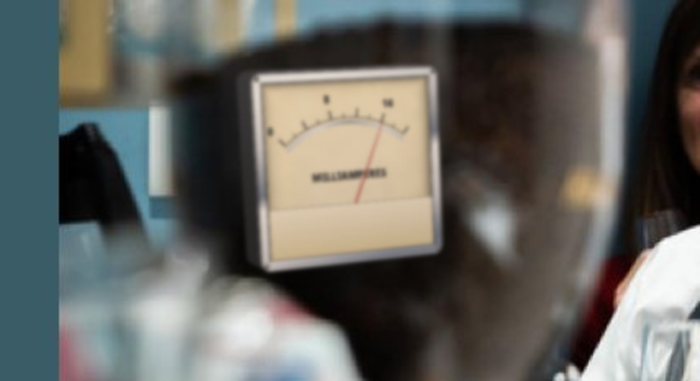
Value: 16 mA
